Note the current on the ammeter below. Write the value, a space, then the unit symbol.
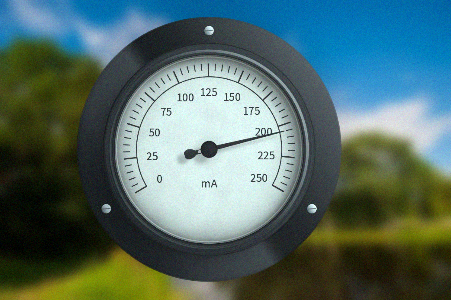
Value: 205 mA
